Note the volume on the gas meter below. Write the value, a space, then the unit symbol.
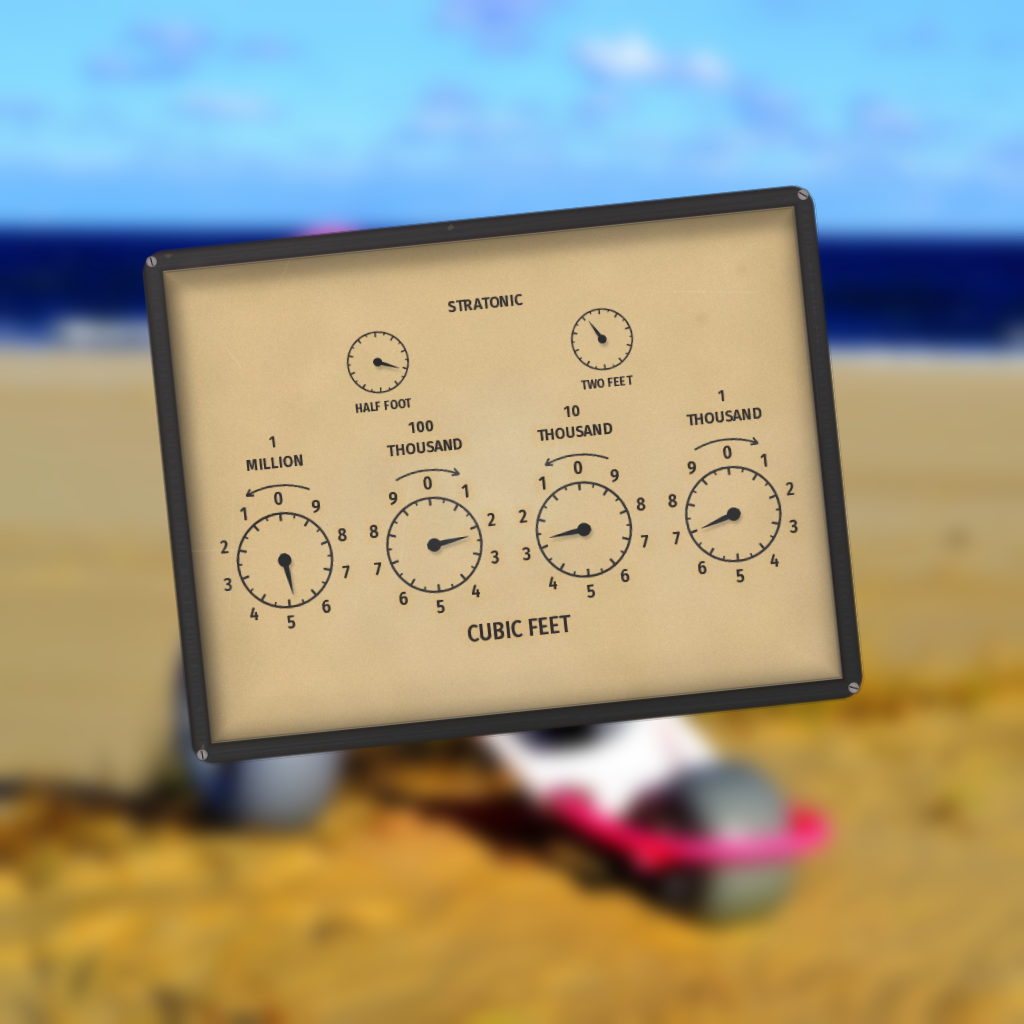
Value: 522700 ft³
